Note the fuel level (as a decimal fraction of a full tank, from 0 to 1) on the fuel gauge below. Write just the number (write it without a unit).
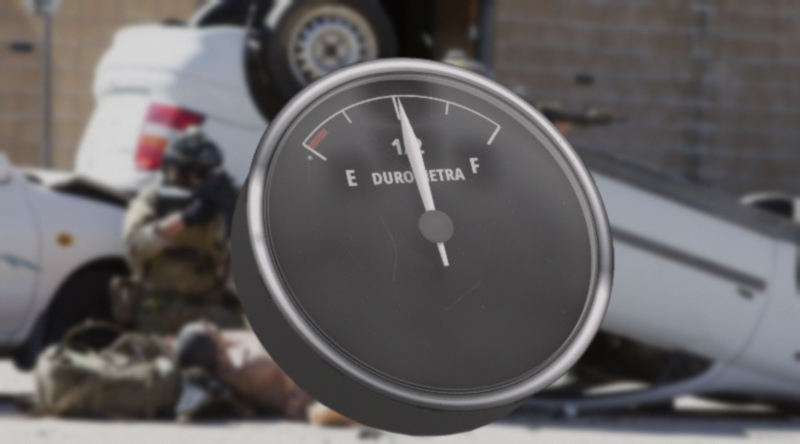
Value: 0.5
